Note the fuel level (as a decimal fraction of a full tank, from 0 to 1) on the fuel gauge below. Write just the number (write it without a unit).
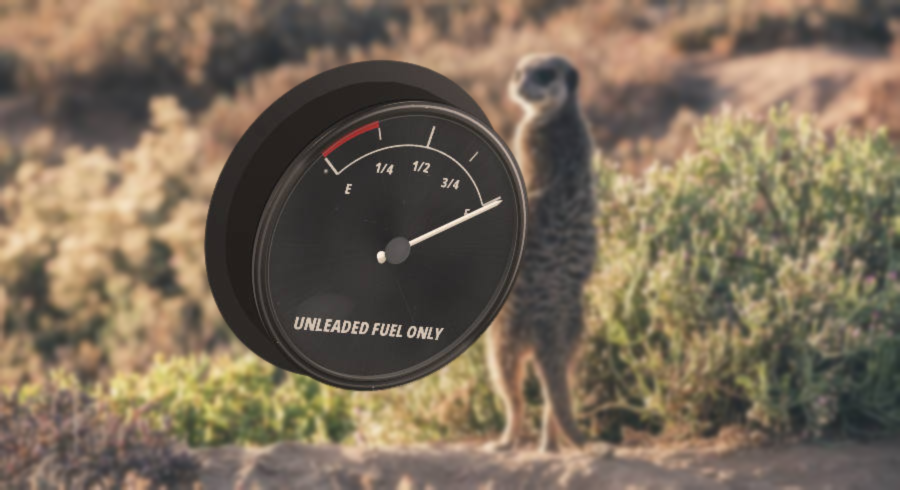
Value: 1
